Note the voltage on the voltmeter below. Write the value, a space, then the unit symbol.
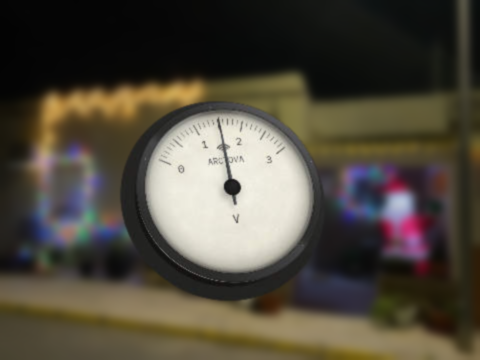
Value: 1.5 V
